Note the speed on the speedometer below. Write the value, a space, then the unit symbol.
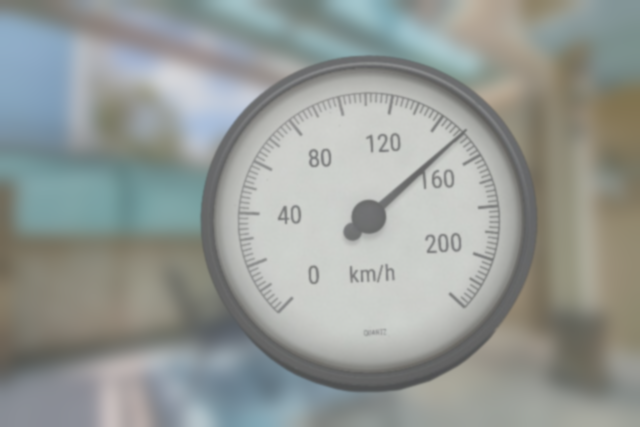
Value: 150 km/h
